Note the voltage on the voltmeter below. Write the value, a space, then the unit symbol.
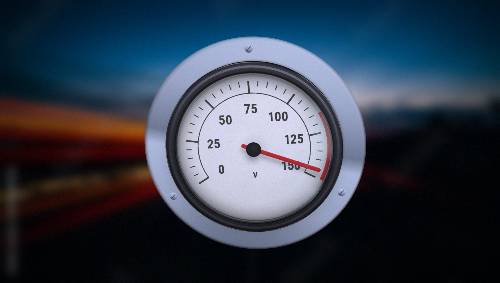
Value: 145 V
